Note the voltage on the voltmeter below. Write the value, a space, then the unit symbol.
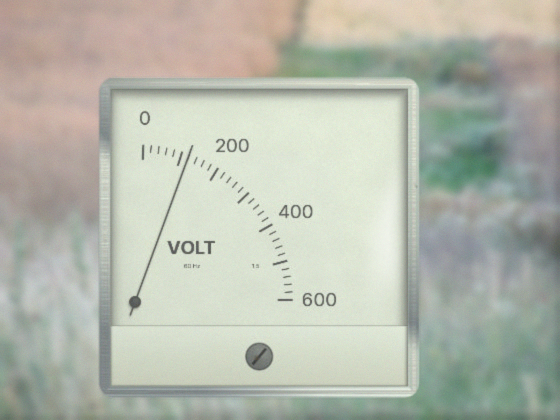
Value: 120 V
